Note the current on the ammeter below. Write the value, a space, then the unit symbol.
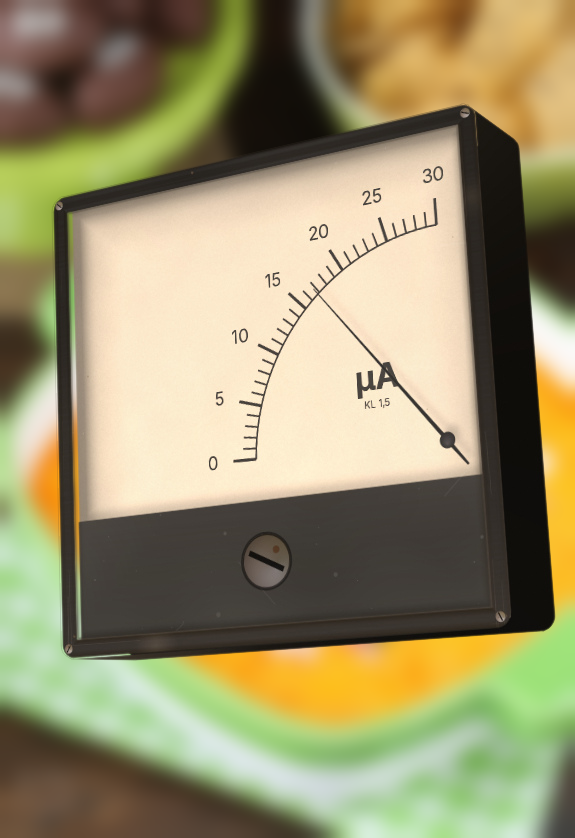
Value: 17 µA
